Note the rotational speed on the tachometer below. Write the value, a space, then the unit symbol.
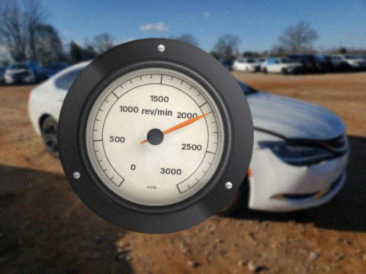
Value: 2100 rpm
